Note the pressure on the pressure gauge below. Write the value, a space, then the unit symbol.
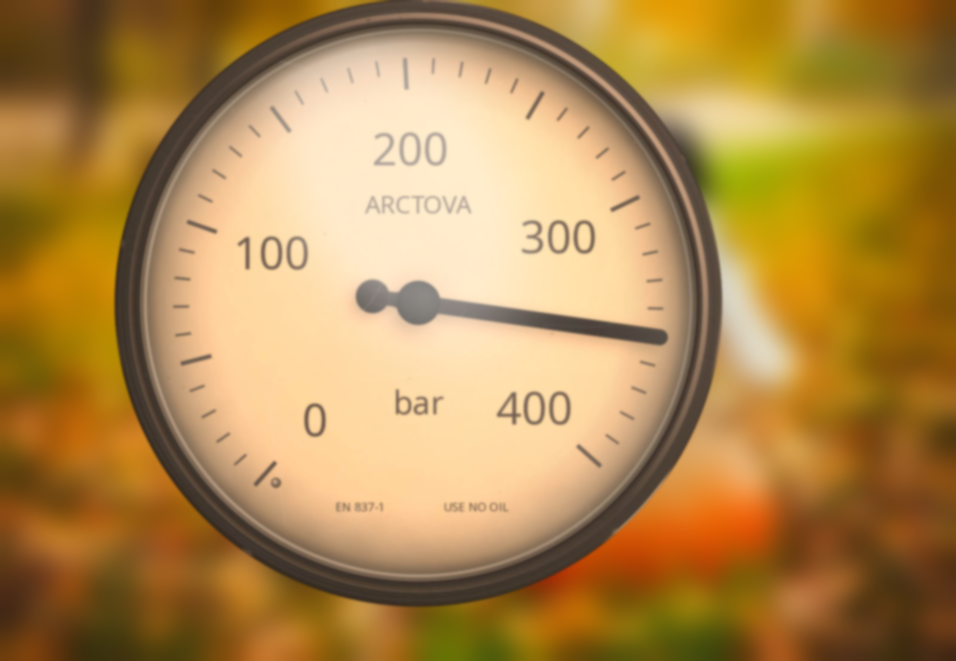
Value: 350 bar
